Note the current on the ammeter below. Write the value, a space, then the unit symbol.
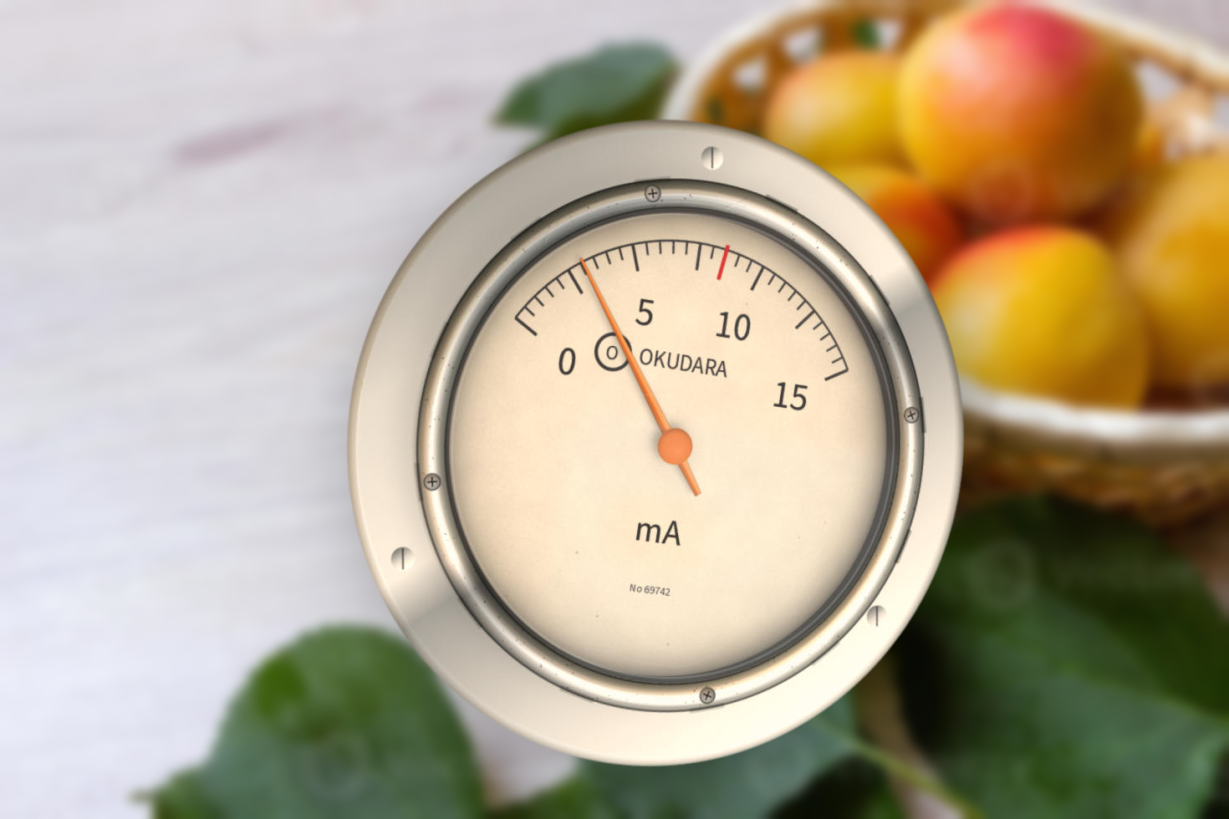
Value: 3 mA
